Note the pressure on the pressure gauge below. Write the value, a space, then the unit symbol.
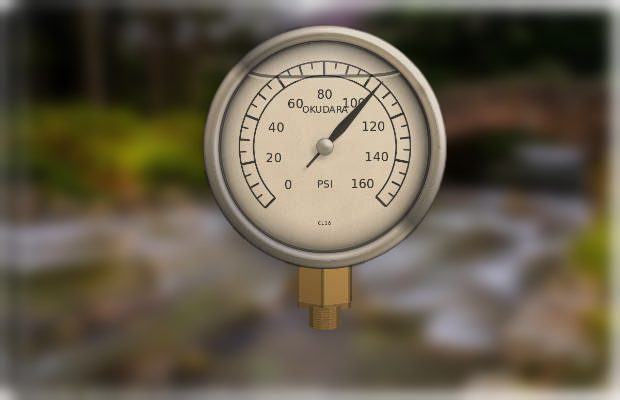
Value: 105 psi
